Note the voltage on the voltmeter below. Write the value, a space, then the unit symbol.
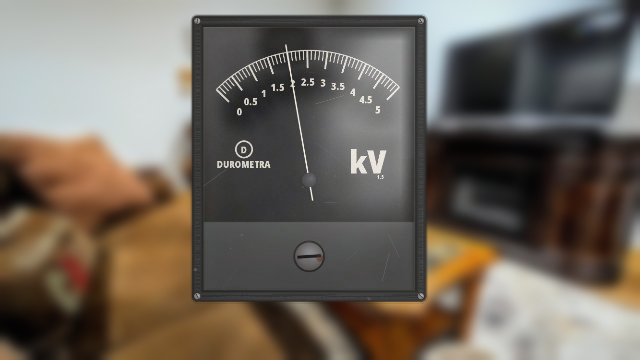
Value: 2 kV
